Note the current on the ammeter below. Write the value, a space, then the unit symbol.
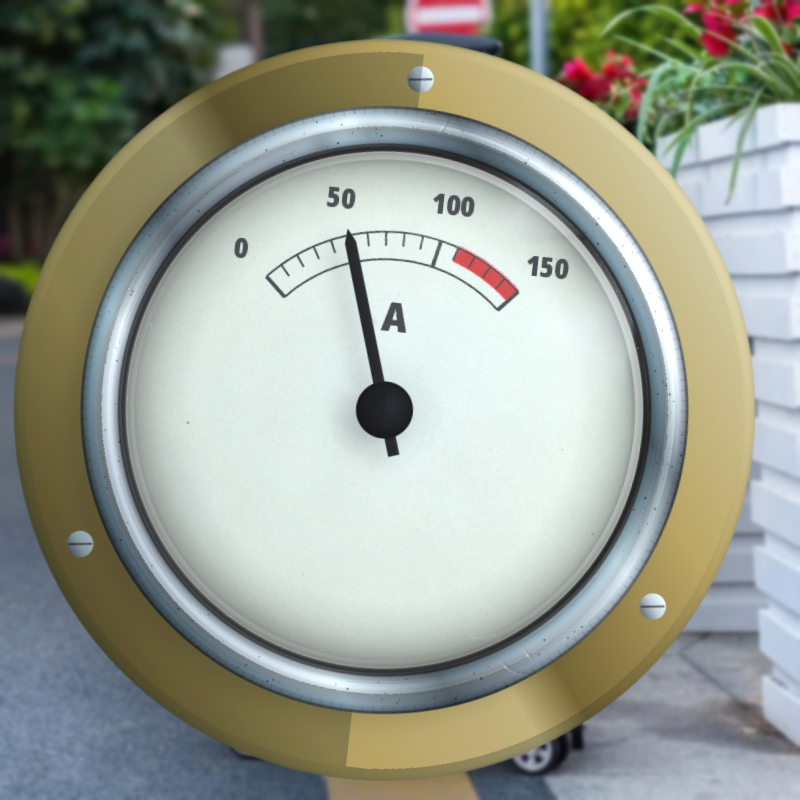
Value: 50 A
